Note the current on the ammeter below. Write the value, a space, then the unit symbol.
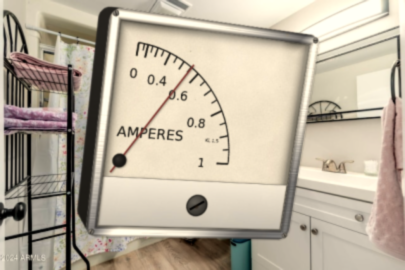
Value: 0.55 A
